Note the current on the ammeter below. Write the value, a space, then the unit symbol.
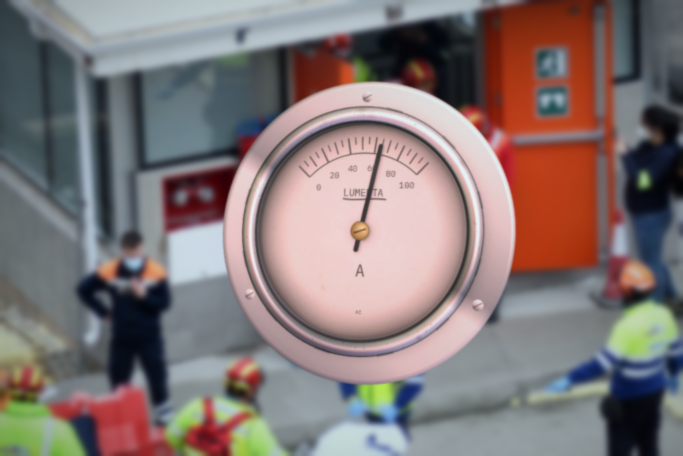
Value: 65 A
